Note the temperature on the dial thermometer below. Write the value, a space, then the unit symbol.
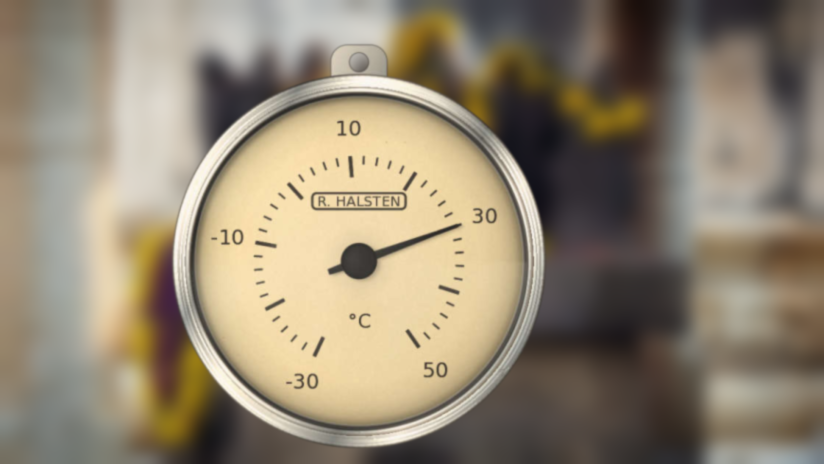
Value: 30 °C
